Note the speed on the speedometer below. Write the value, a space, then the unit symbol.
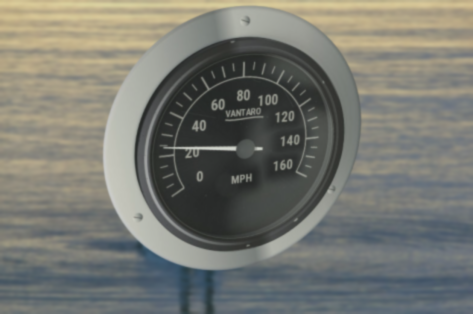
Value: 25 mph
